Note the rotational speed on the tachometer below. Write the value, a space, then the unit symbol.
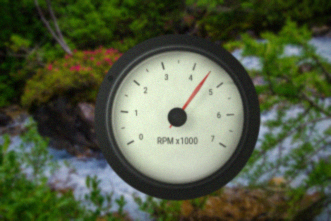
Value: 4500 rpm
